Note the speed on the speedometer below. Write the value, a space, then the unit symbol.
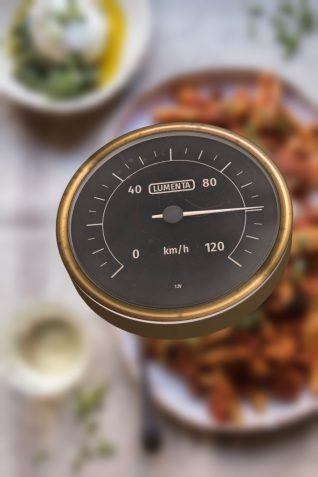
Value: 100 km/h
